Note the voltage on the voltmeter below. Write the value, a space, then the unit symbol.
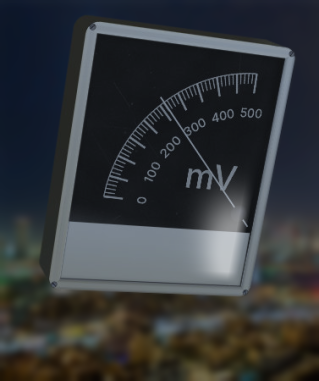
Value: 260 mV
